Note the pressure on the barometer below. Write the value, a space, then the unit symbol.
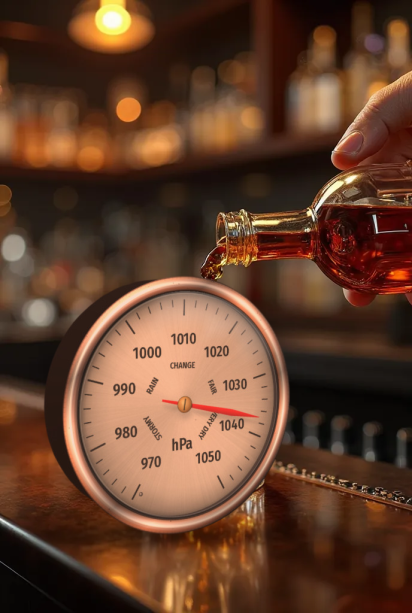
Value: 1037 hPa
